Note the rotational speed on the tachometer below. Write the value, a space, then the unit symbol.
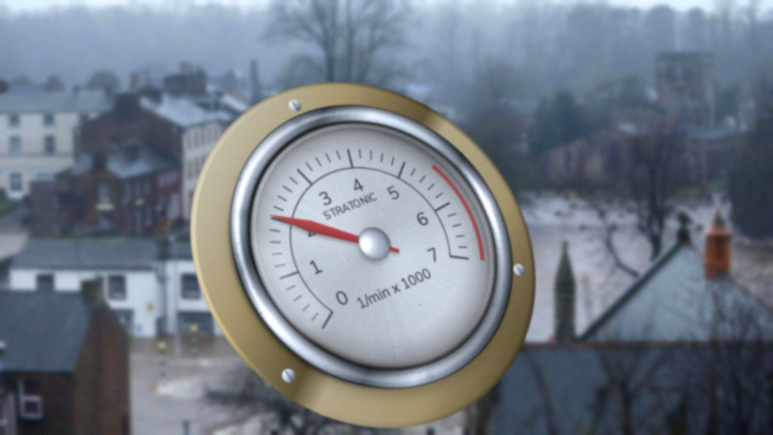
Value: 2000 rpm
